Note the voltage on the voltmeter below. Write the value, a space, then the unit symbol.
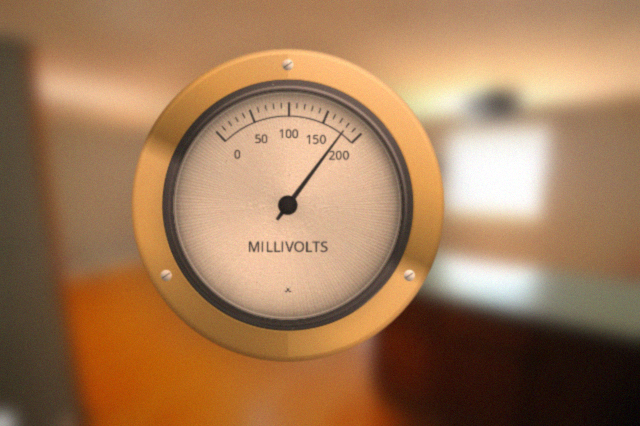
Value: 180 mV
